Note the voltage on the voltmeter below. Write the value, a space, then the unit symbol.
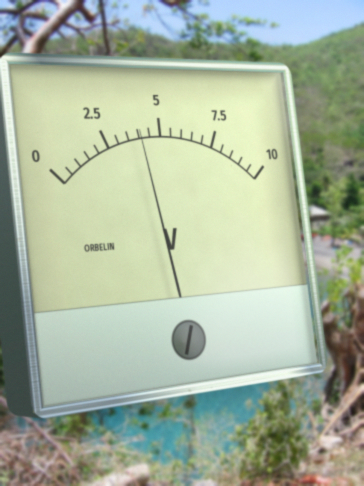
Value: 4 V
